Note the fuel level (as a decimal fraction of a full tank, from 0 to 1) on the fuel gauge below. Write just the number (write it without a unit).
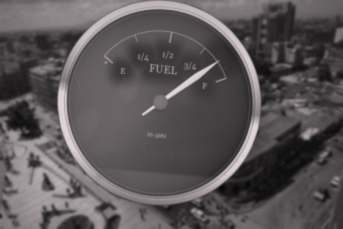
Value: 0.875
